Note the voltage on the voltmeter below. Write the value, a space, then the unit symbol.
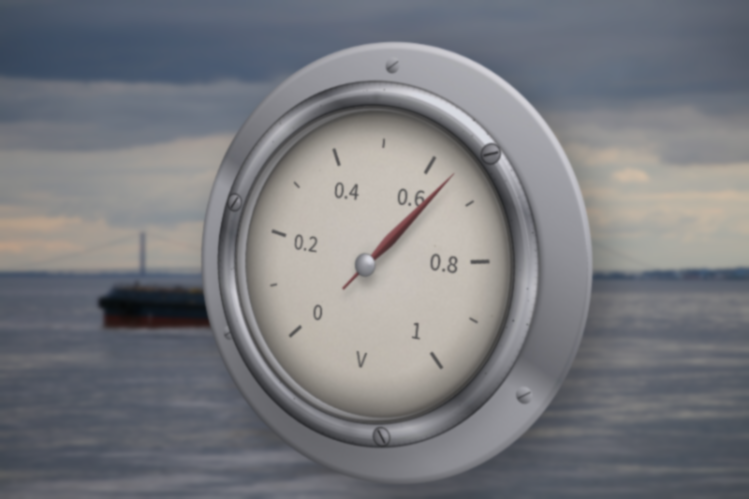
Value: 0.65 V
